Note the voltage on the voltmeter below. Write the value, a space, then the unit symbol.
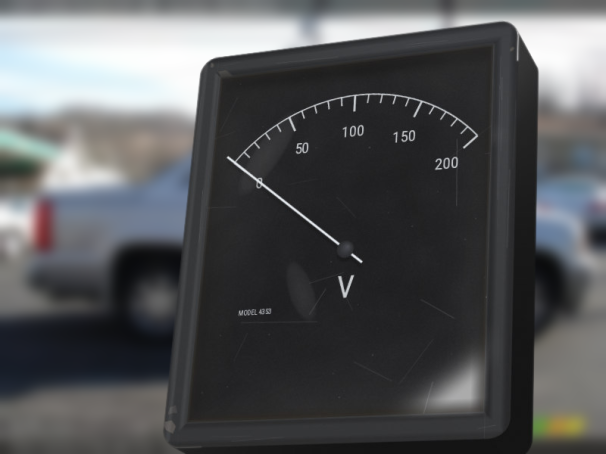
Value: 0 V
